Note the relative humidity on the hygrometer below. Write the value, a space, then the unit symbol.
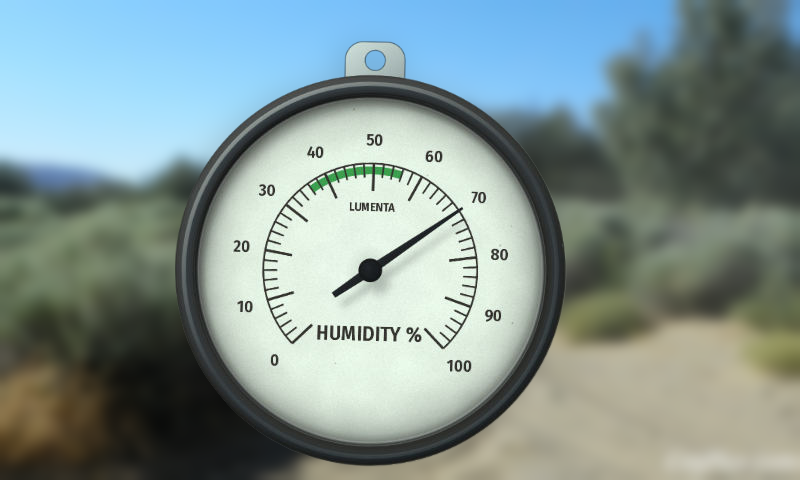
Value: 70 %
